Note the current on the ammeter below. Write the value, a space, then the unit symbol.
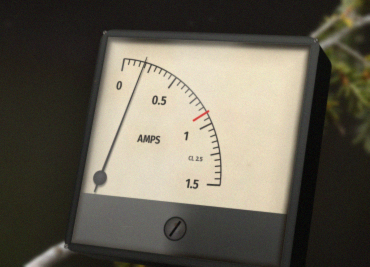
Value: 0.2 A
